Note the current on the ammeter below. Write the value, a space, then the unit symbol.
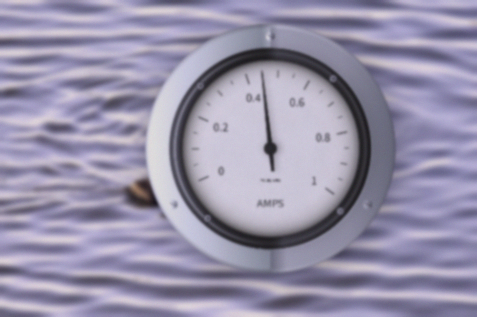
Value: 0.45 A
